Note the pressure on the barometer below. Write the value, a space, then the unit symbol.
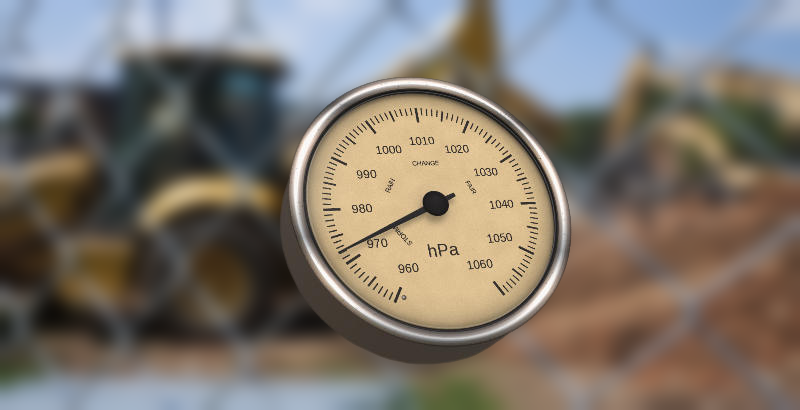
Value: 972 hPa
